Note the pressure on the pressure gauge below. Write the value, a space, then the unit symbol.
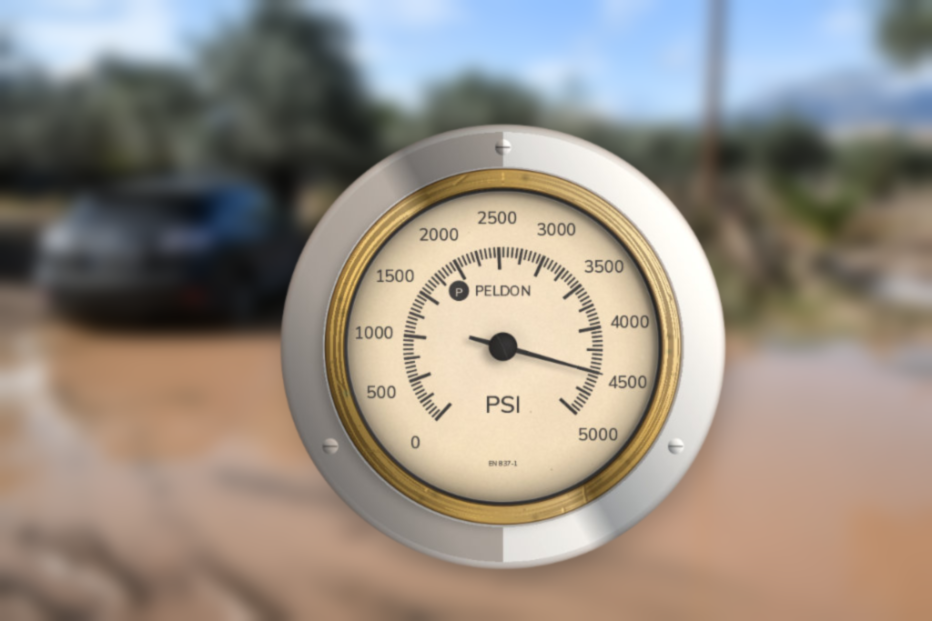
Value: 4500 psi
